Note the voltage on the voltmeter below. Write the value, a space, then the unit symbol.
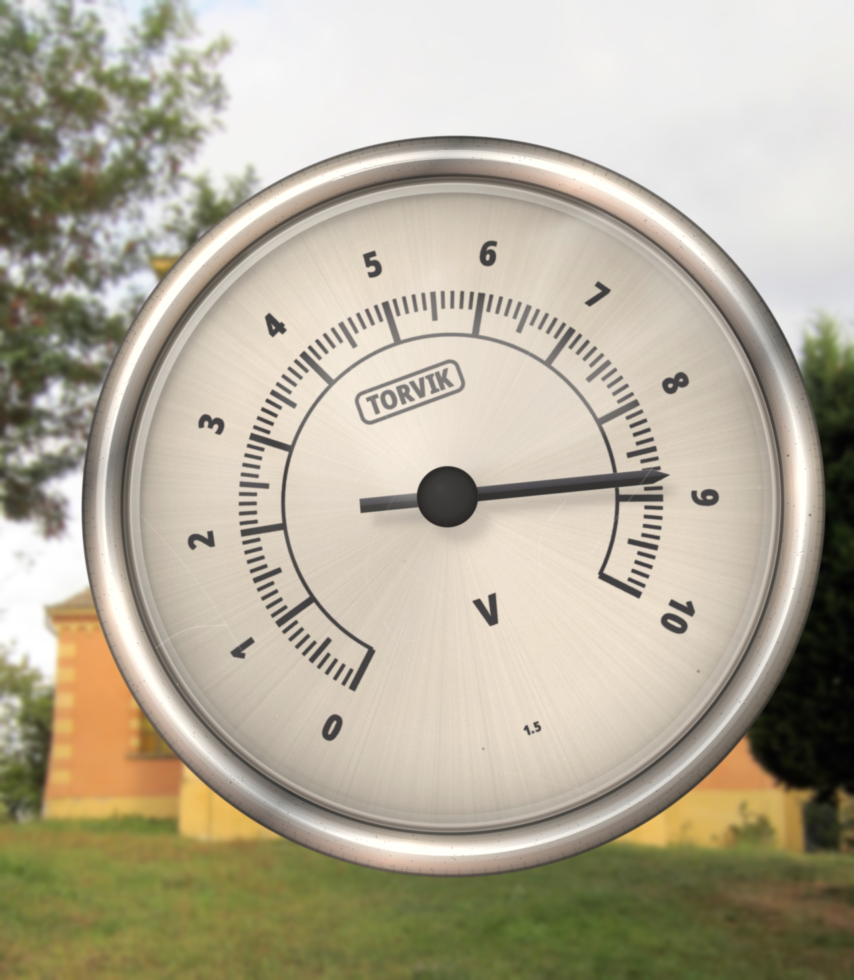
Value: 8.8 V
